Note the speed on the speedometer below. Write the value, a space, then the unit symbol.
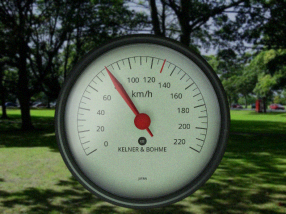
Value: 80 km/h
